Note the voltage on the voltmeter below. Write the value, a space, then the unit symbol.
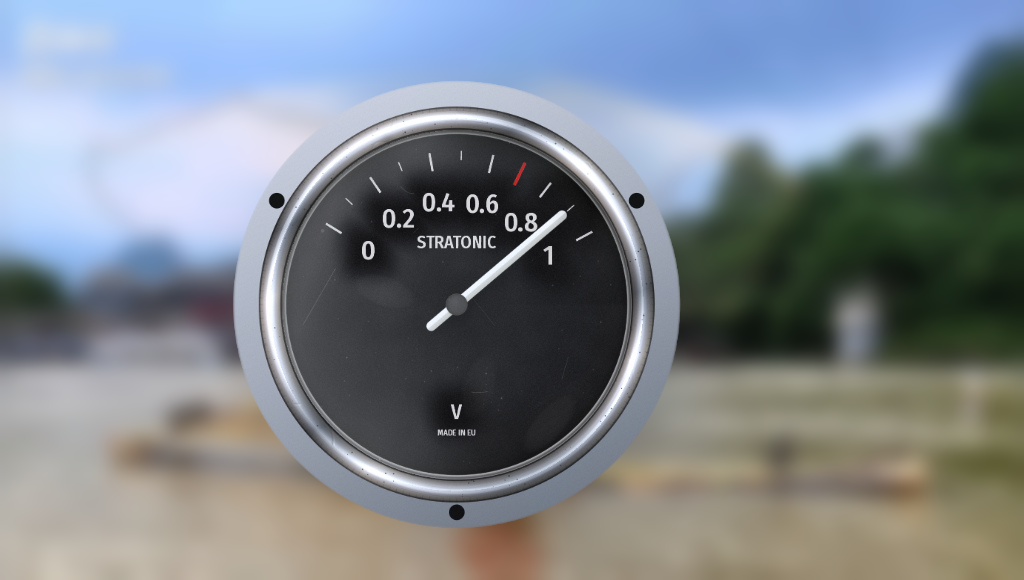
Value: 0.9 V
